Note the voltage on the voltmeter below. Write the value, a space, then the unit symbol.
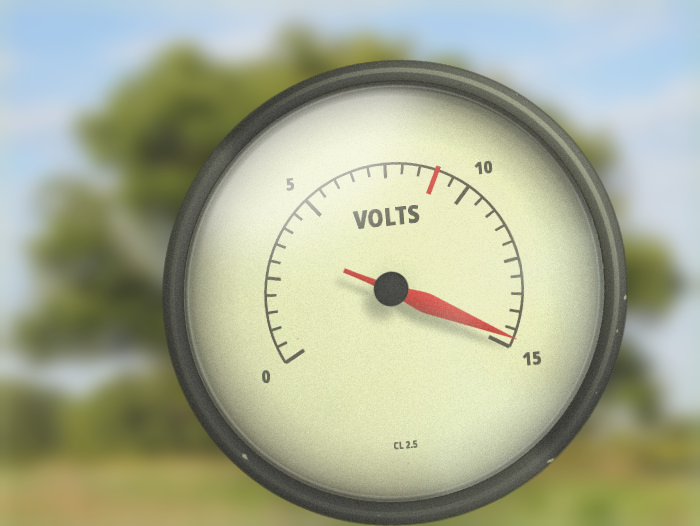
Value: 14.75 V
